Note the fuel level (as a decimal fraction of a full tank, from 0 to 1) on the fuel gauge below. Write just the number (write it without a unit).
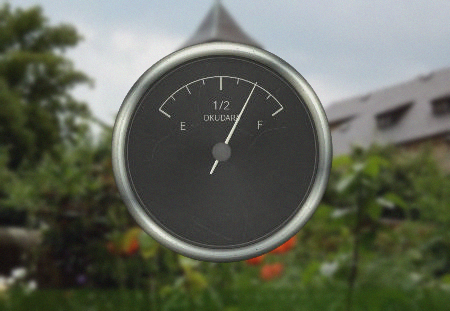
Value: 0.75
